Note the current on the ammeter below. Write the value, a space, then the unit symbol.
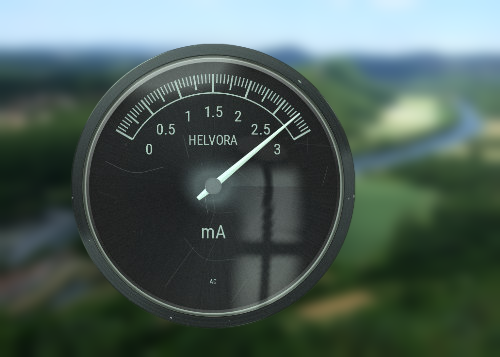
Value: 2.75 mA
